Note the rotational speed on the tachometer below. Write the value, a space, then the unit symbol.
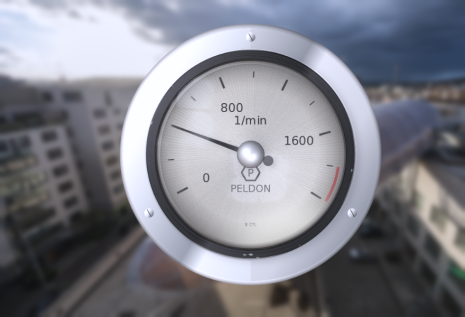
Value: 400 rpm
